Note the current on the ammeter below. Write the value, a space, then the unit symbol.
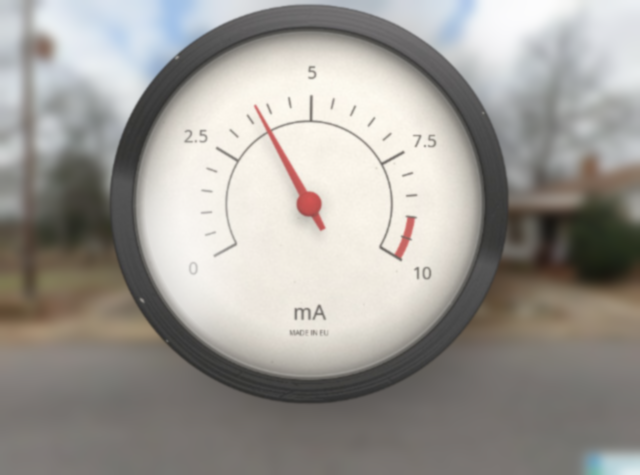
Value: 3.75 mA
